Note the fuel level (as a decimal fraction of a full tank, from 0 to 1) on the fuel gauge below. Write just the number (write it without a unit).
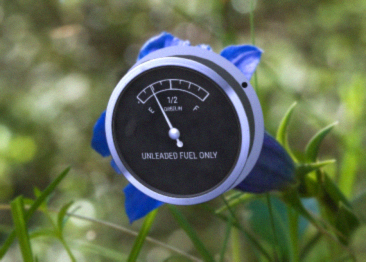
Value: 0.25
